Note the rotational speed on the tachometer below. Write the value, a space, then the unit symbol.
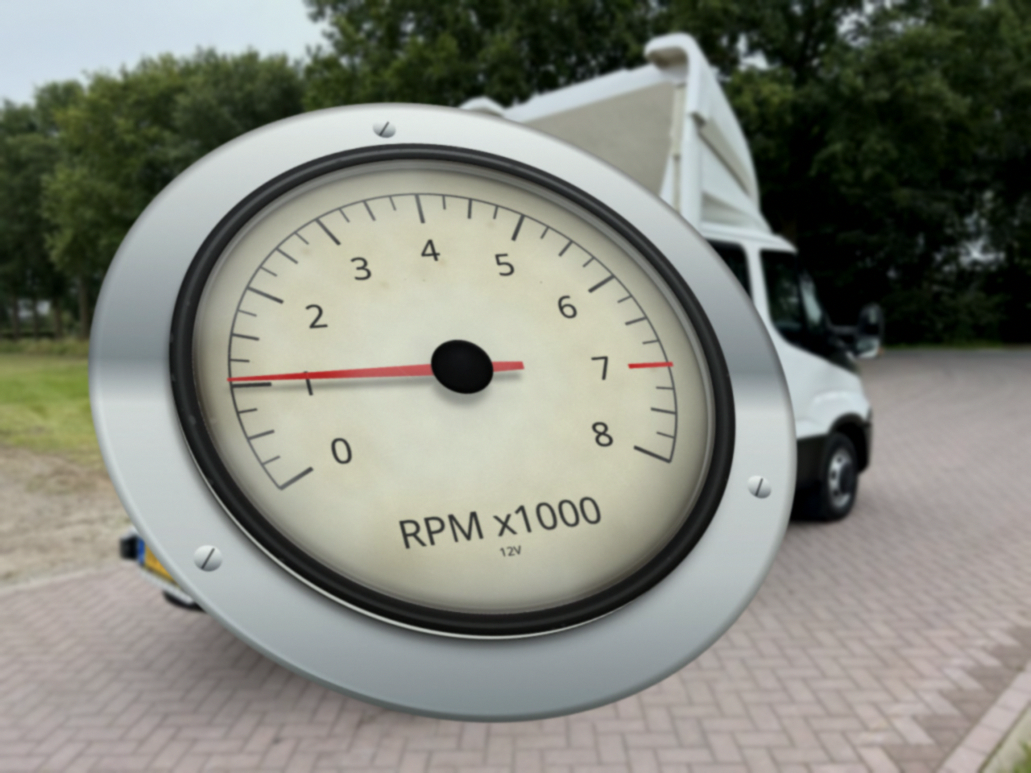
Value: 1000 rpm
